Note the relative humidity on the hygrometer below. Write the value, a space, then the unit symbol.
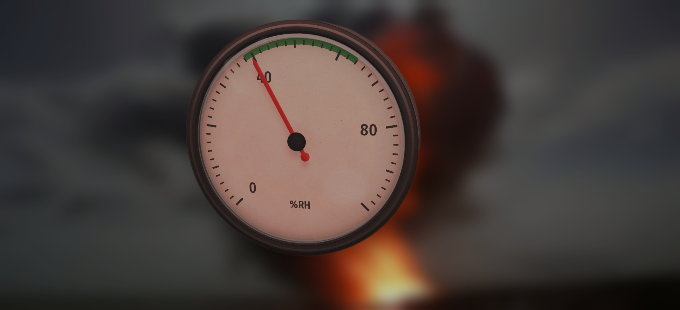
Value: 40 %
